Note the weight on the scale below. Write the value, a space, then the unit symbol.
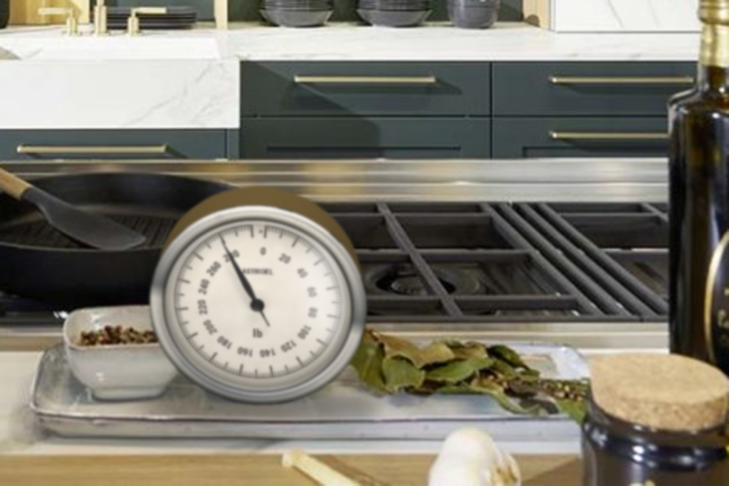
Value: 280 lb
